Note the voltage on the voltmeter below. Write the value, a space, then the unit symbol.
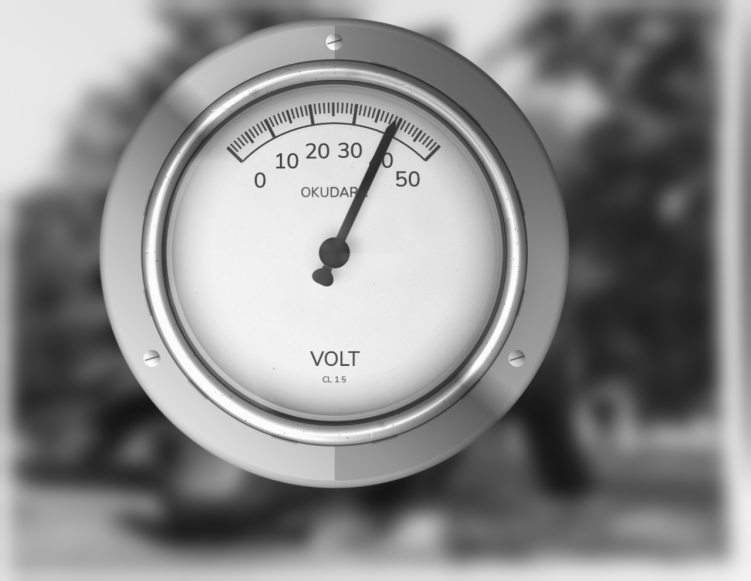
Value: 39 V
